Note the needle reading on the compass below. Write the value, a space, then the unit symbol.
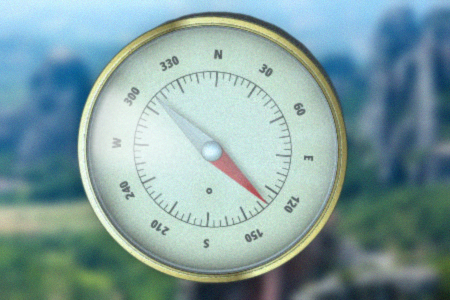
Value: 130 °
